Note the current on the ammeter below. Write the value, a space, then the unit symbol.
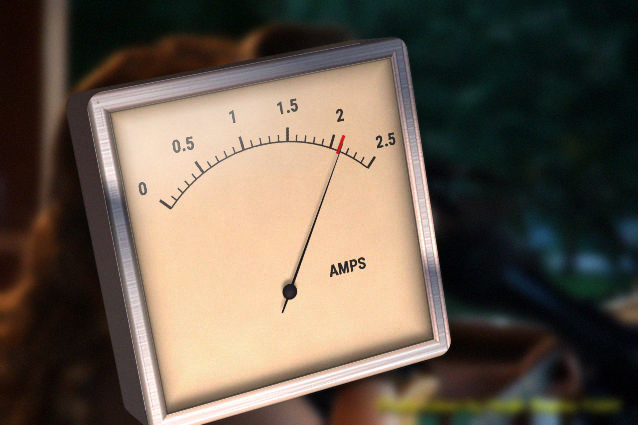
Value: 2.1 A
